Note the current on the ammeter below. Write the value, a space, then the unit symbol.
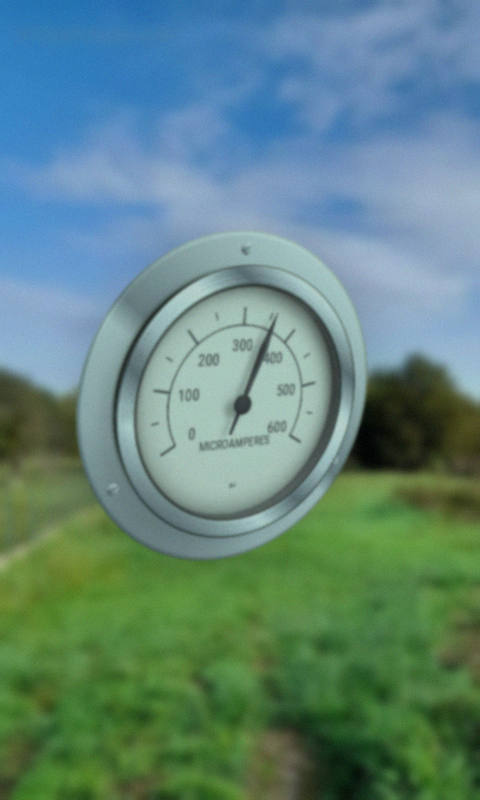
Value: 350 µA
